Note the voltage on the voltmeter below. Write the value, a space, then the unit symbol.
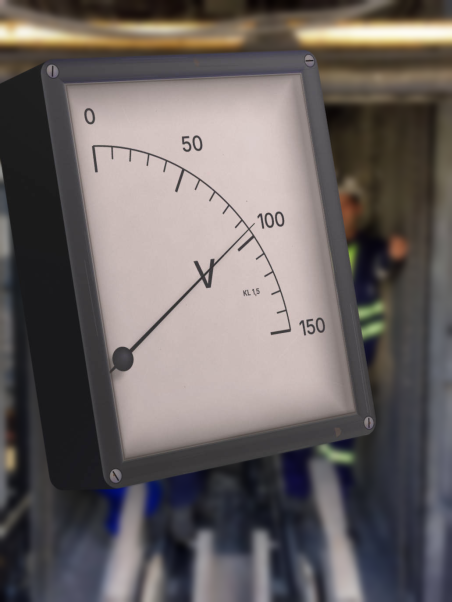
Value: 95 V
